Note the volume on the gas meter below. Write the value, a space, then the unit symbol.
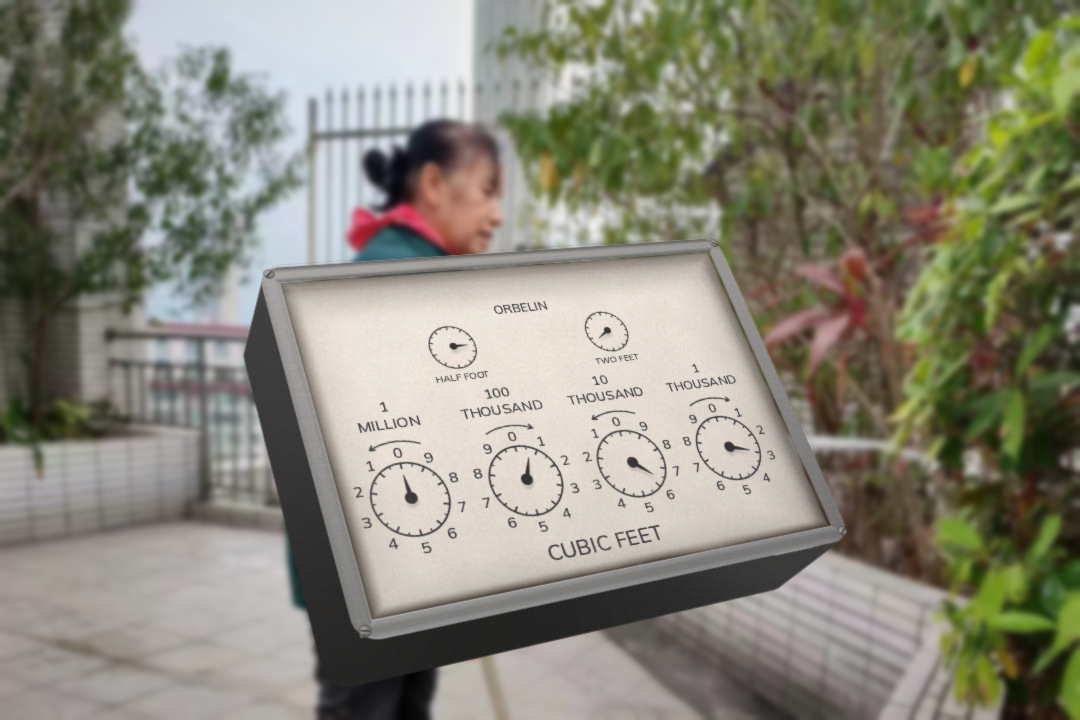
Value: 6300 ft³
